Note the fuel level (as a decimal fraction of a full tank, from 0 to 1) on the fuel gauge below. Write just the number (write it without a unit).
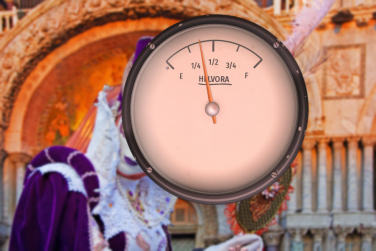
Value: 0.375
